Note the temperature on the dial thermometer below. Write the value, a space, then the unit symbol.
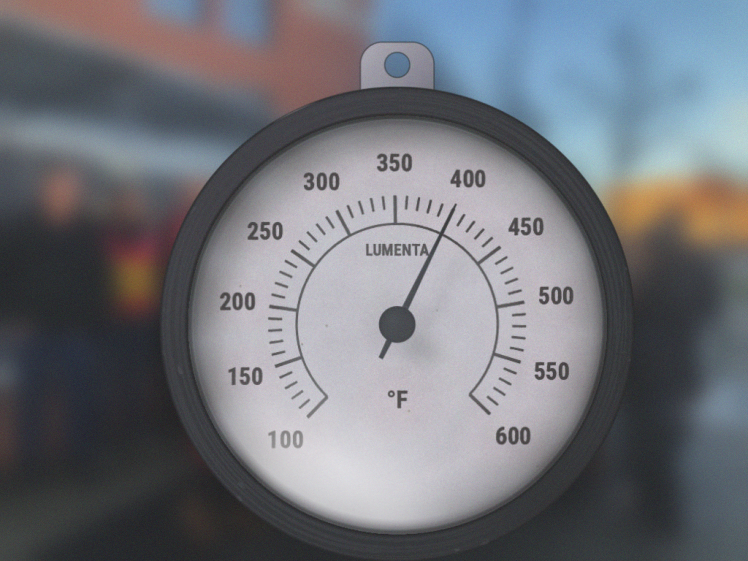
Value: 400 °F
